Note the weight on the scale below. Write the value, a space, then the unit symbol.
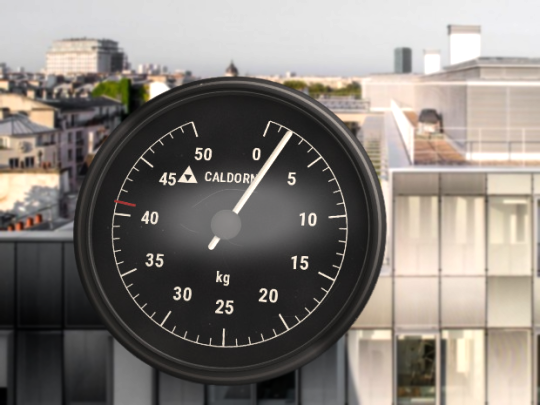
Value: 2 kg
